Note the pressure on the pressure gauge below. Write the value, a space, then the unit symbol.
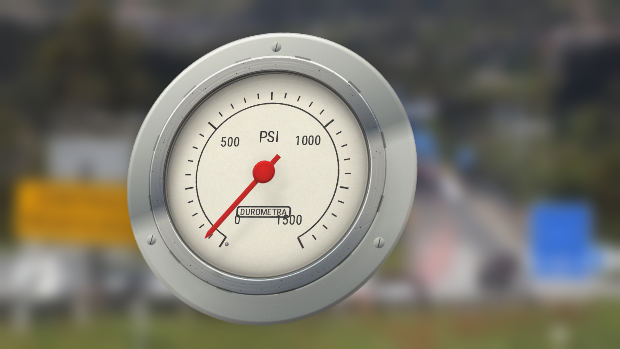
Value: 50 psi
